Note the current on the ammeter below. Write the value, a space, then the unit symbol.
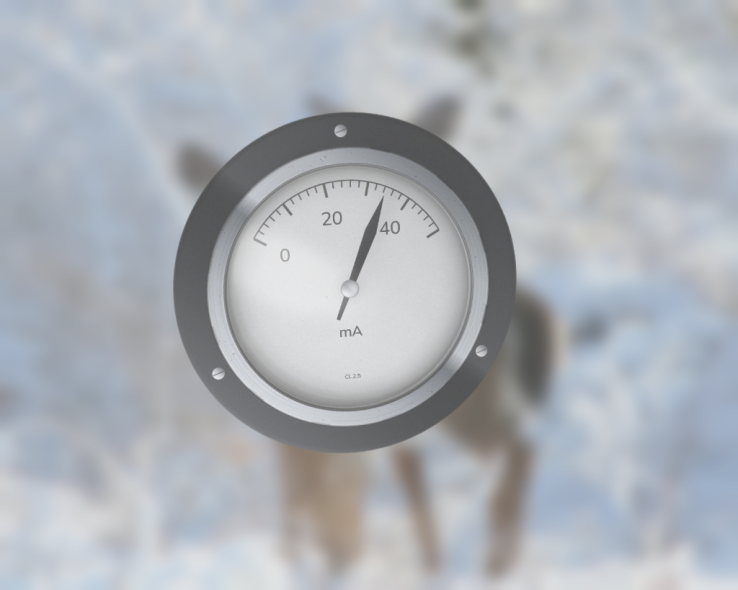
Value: 34 mA
